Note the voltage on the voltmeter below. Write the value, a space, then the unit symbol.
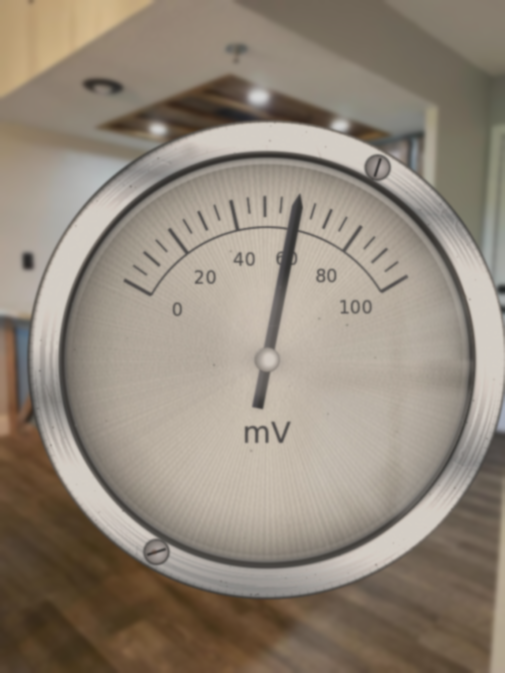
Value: 60 mV
